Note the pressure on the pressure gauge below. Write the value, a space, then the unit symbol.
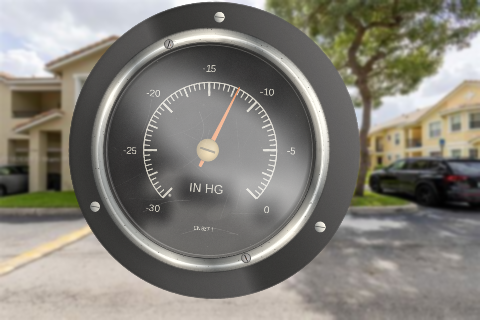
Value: -12 inHg
